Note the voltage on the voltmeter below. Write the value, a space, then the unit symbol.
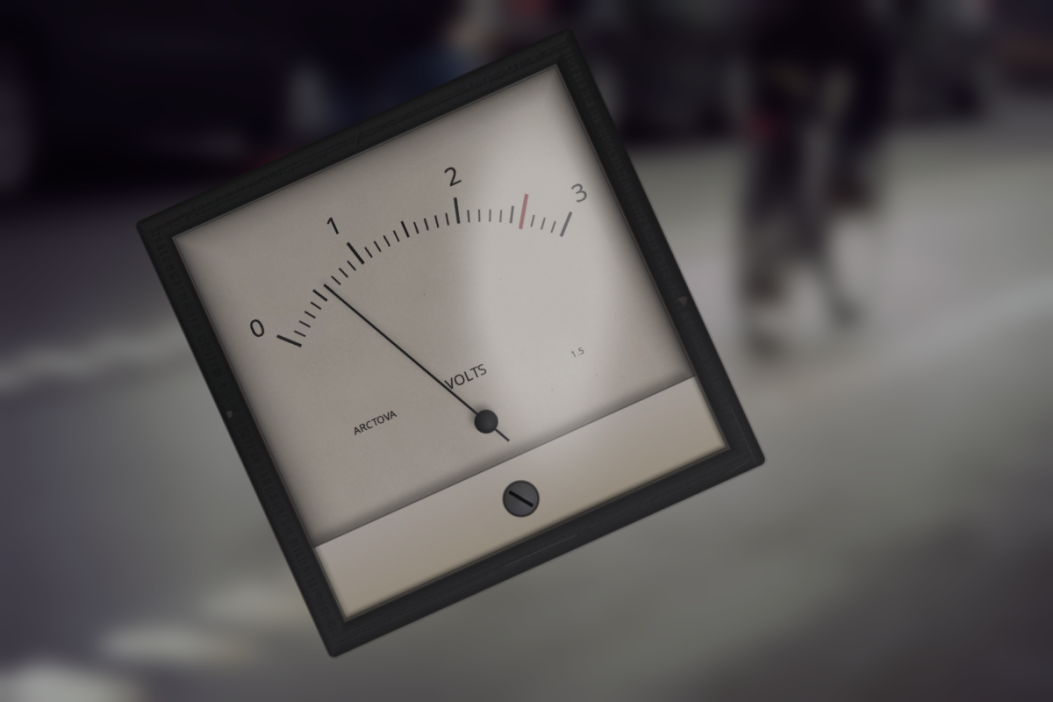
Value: 0.6 V
